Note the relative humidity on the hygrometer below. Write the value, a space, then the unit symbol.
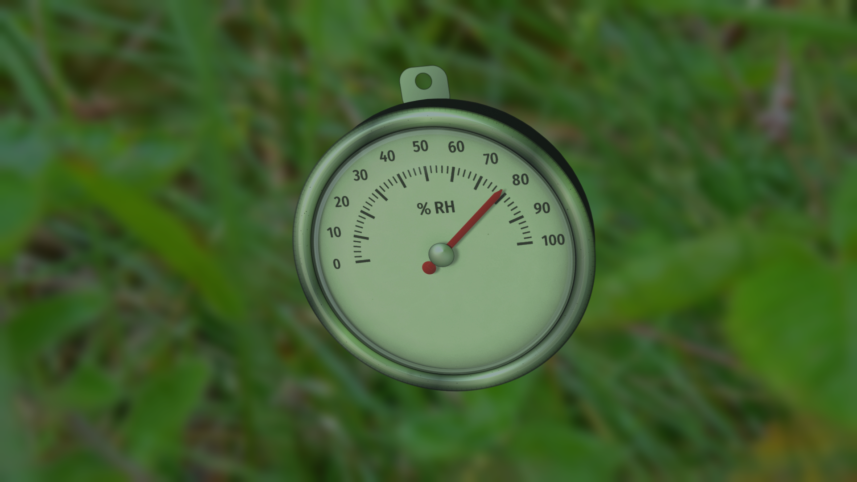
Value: 78 %
